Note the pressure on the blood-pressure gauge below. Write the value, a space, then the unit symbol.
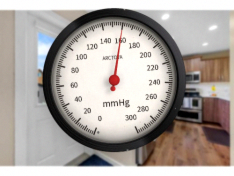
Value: 160 mmHg
